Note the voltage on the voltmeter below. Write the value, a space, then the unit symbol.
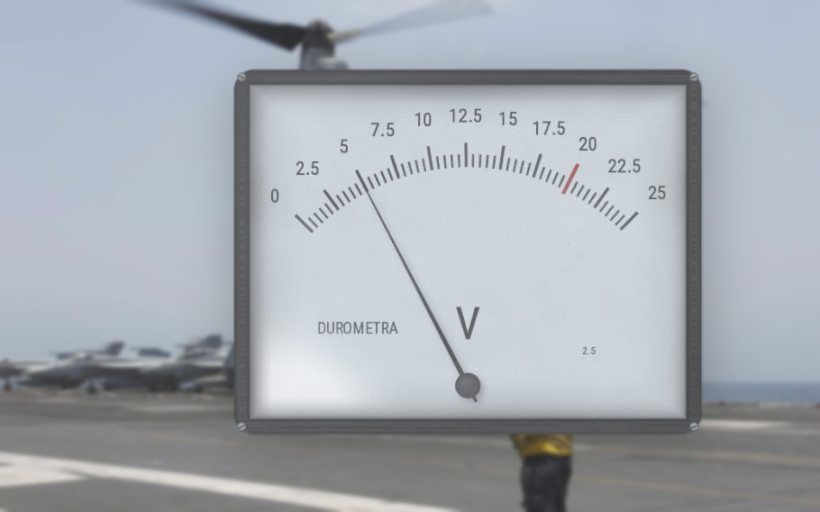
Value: 5 V
